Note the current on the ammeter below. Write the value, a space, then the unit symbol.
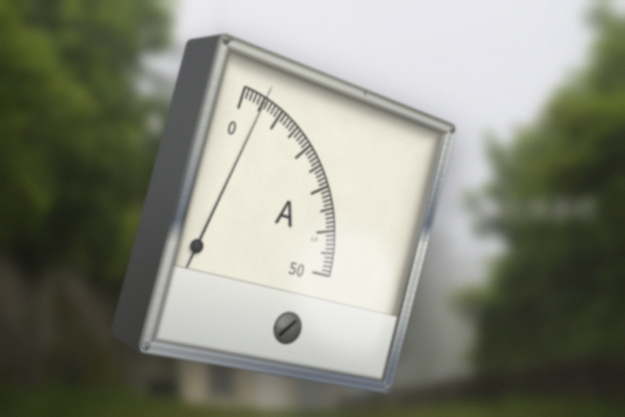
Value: 5 A
